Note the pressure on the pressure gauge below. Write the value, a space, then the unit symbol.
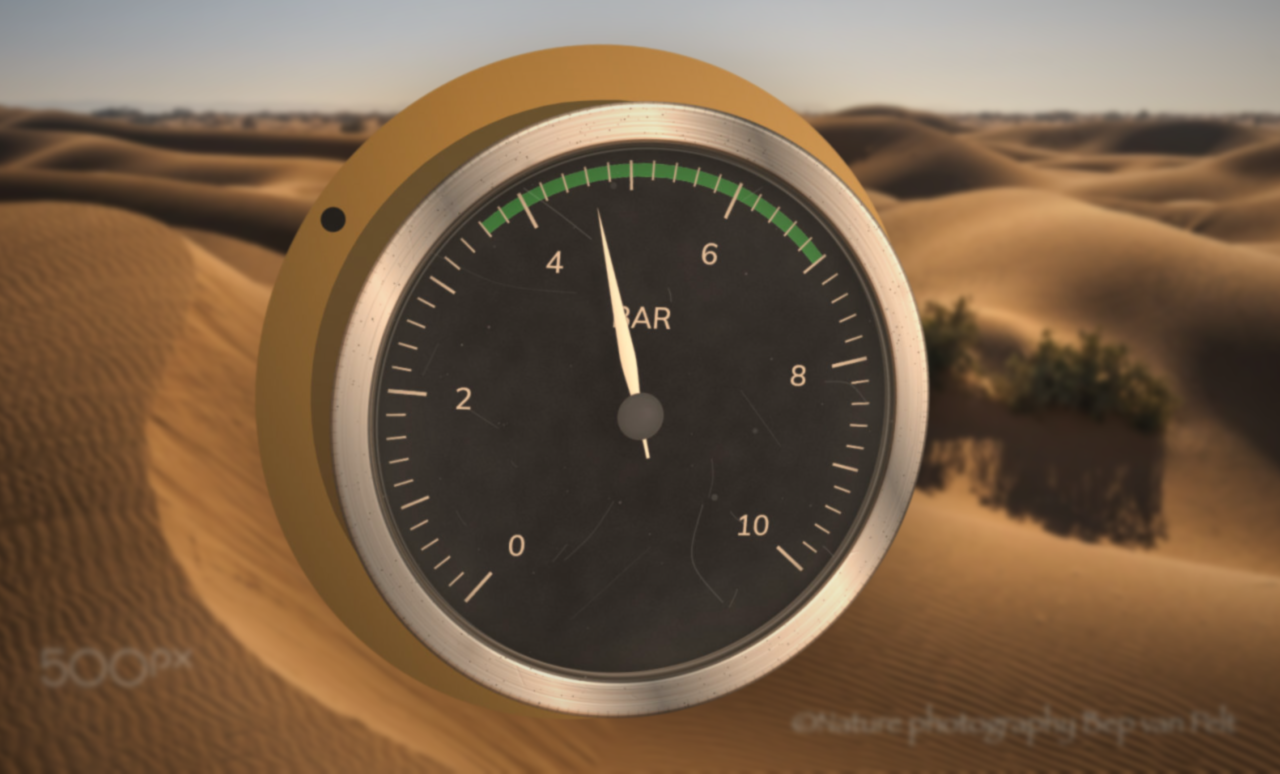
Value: 4.6 bar
